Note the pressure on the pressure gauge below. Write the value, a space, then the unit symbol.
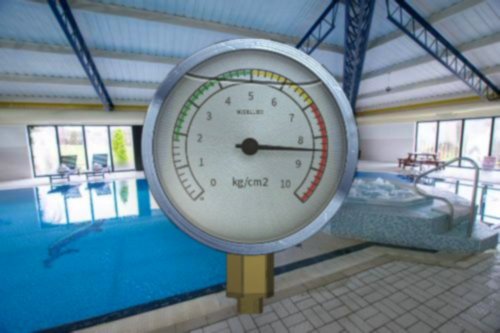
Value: 8.4 kg/cm²
